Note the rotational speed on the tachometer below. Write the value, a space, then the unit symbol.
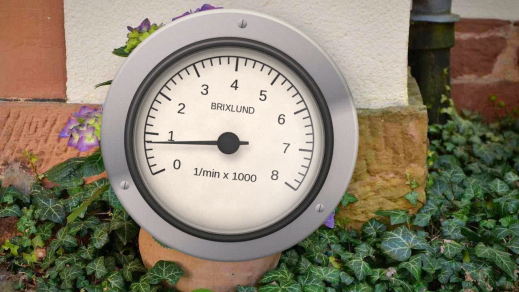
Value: 800 rpm
